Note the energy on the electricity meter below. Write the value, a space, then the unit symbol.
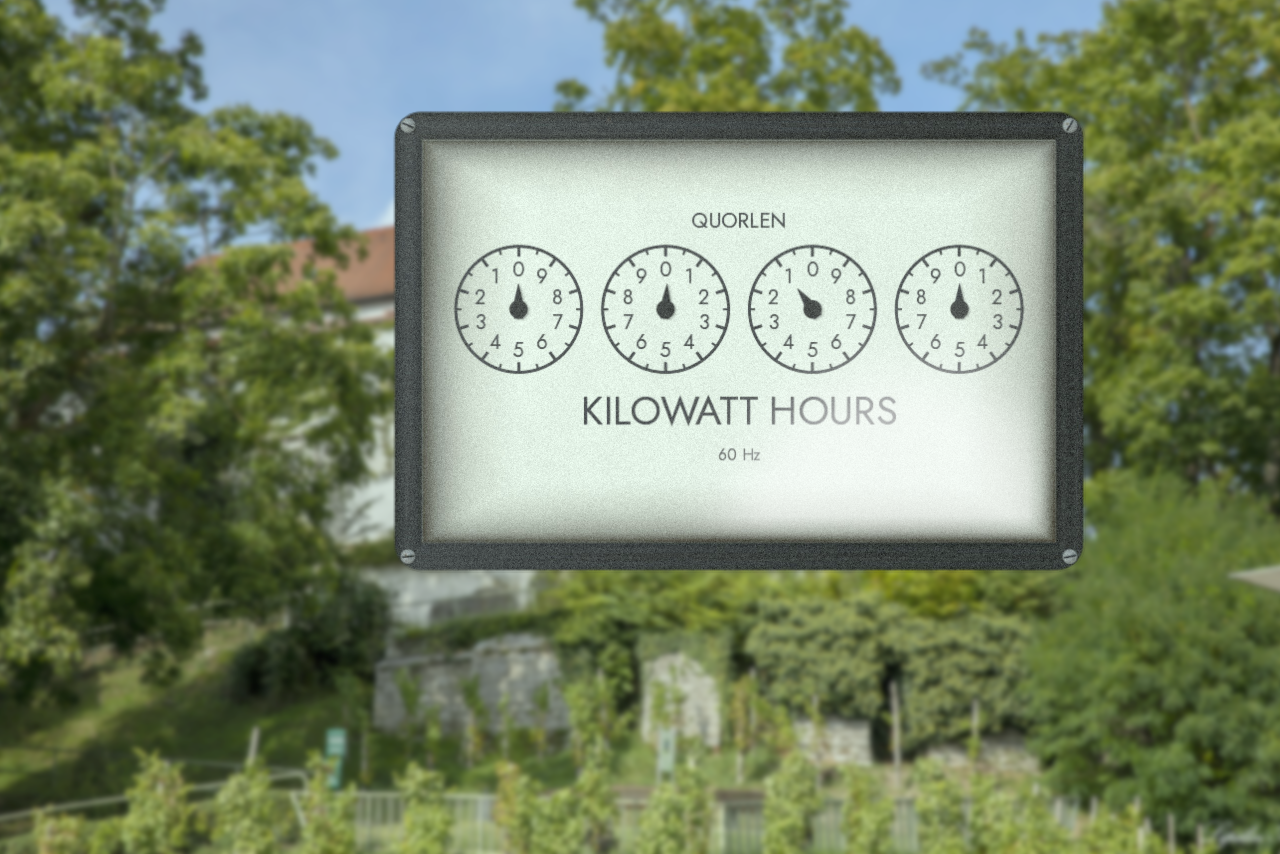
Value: 10 kWh
